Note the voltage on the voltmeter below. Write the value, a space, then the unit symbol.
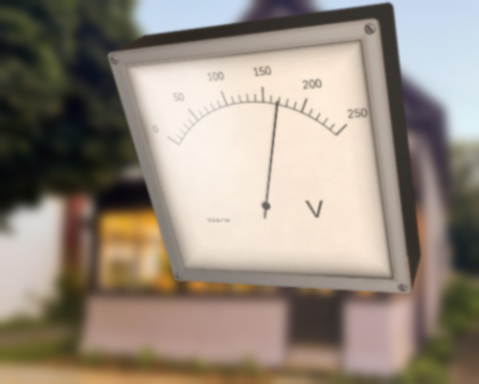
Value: 170 V
